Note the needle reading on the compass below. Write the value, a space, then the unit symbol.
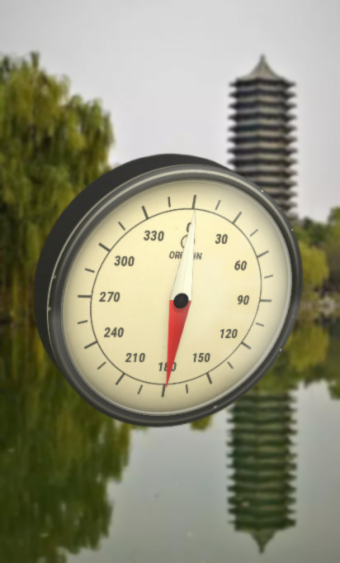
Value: 180 °
